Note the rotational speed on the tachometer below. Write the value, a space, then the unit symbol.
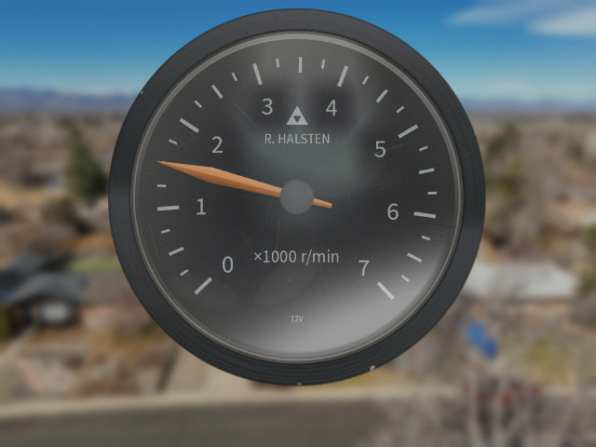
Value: 1500 rpm
